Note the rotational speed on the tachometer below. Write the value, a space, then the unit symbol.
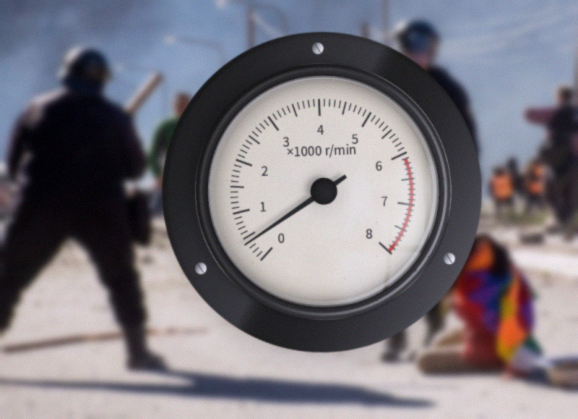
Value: 400 rpm
